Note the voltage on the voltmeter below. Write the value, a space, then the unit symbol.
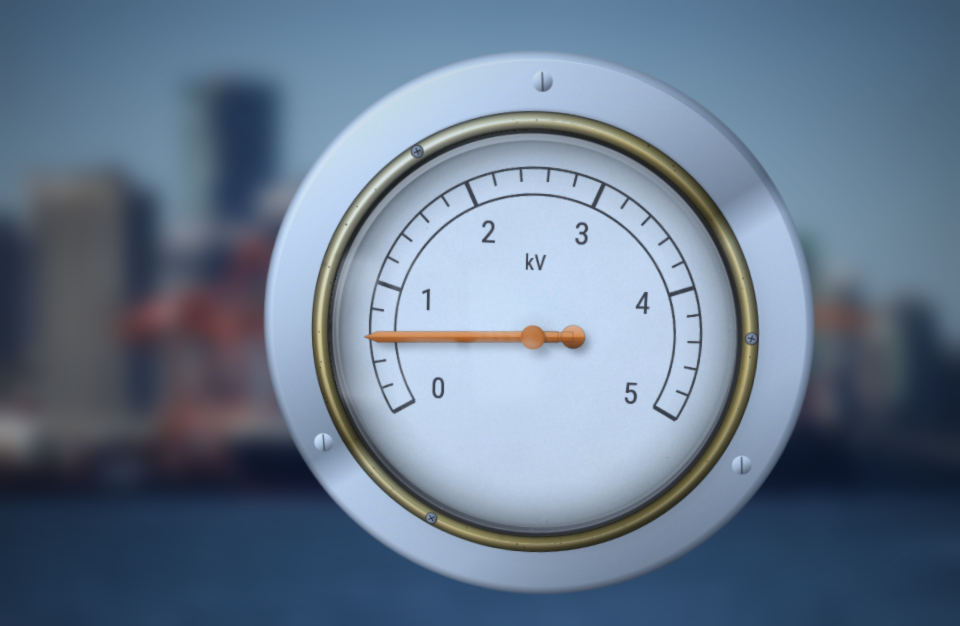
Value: 0.6 kV
